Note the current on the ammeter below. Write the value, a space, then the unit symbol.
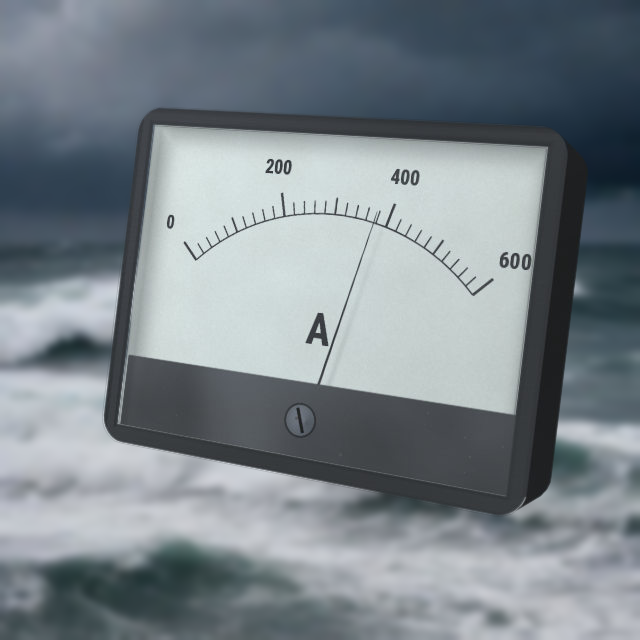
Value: 380 A
